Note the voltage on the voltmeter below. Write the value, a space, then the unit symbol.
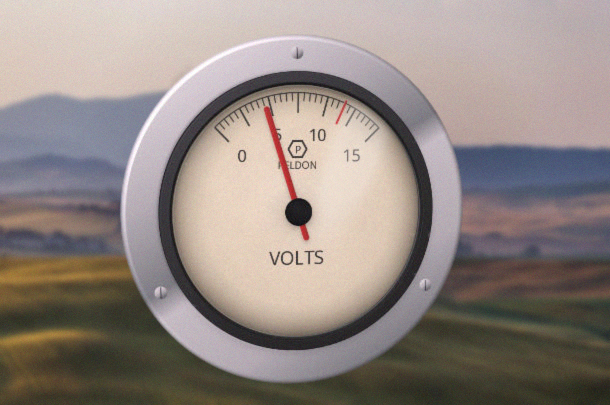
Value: 4.5 V
